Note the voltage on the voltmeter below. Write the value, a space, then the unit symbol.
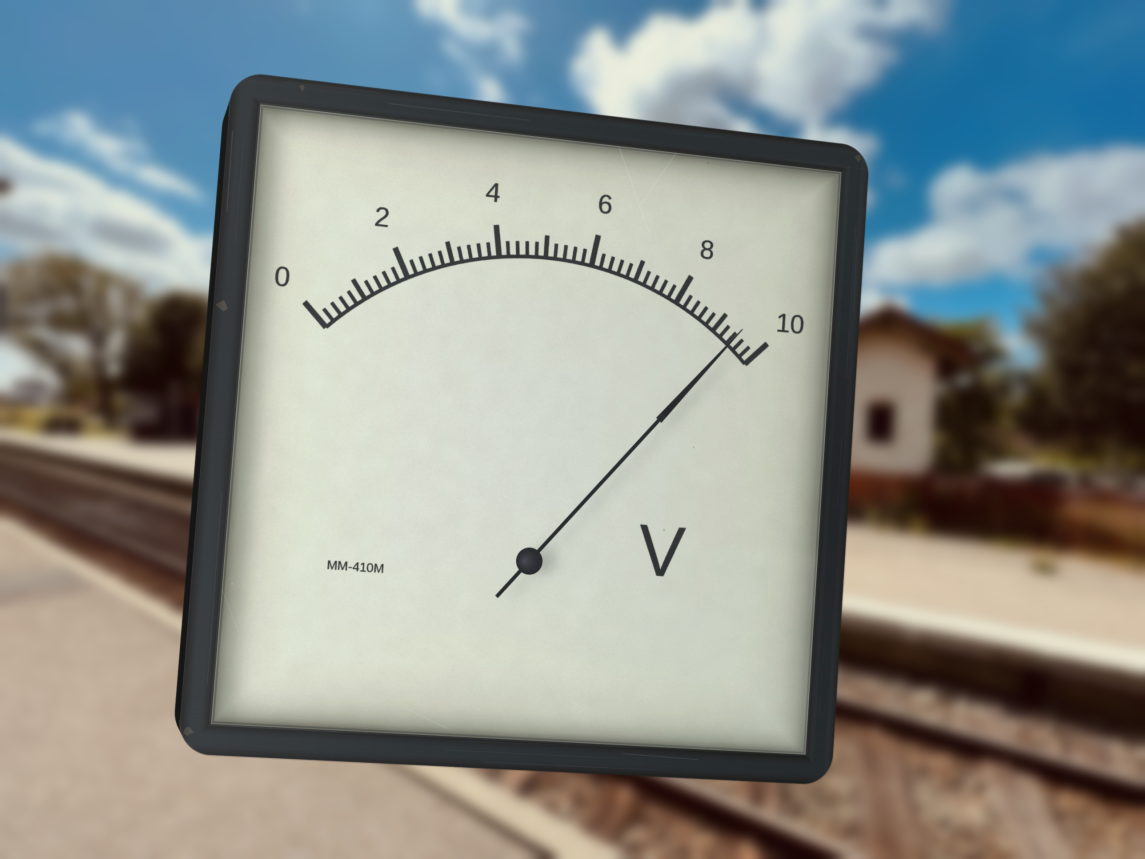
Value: 9.4 V
